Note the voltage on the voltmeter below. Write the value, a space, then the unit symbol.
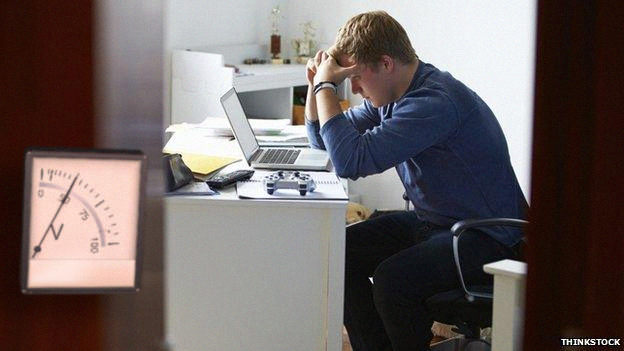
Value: 50 V
